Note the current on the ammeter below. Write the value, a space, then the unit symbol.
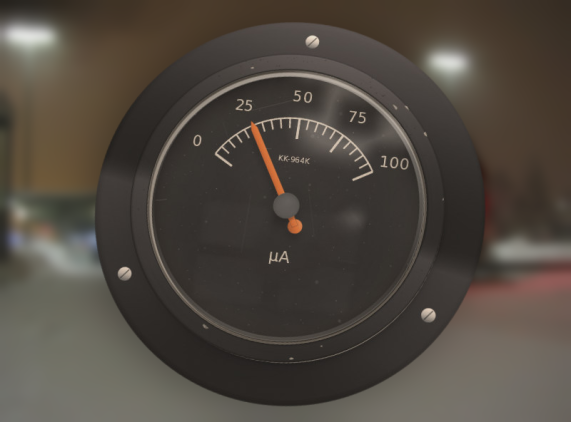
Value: 25 µA
